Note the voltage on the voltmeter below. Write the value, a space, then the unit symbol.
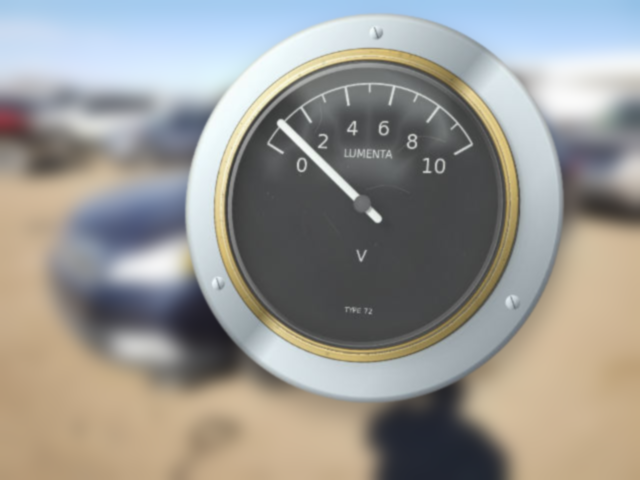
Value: 1 V
